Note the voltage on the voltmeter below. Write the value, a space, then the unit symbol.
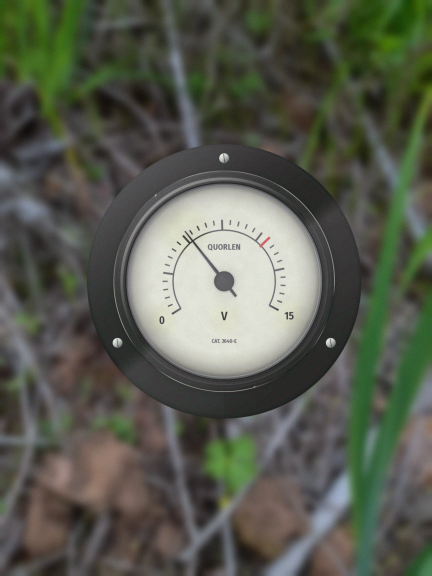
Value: 5.25 V
